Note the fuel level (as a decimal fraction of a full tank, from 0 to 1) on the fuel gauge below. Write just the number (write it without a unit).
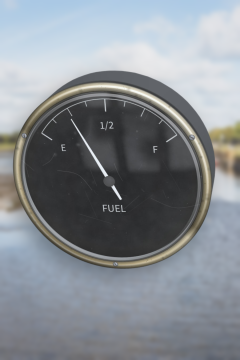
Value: 0.25
